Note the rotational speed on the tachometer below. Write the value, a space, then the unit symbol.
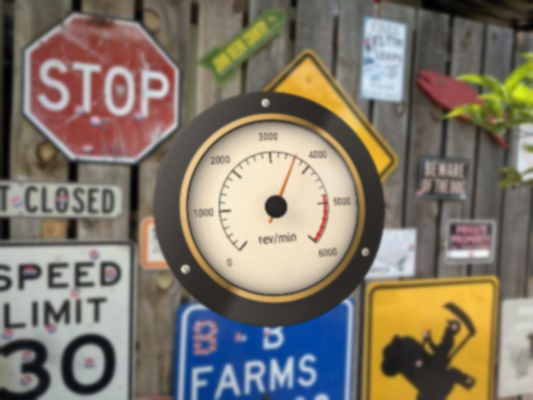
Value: 3600 rpm
